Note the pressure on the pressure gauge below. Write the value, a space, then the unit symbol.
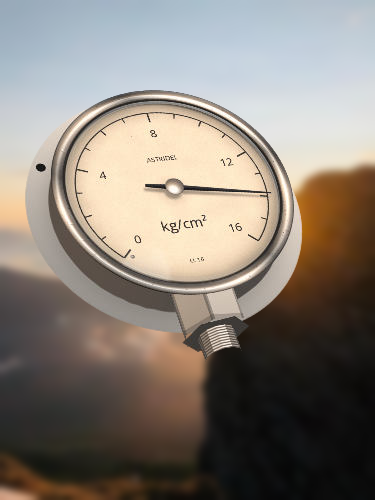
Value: 14 kg/cm²
